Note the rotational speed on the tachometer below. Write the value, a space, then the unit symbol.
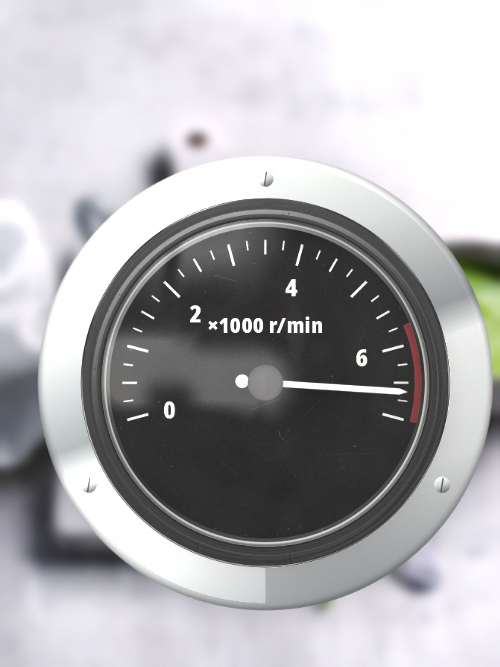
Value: 6625 rpm
